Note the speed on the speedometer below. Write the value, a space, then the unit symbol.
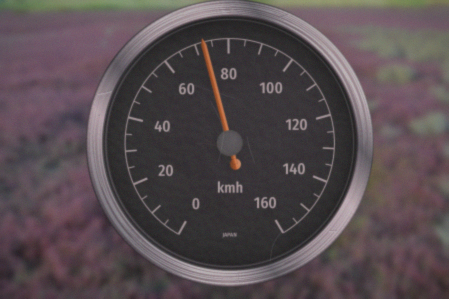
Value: 72.5 km/h
